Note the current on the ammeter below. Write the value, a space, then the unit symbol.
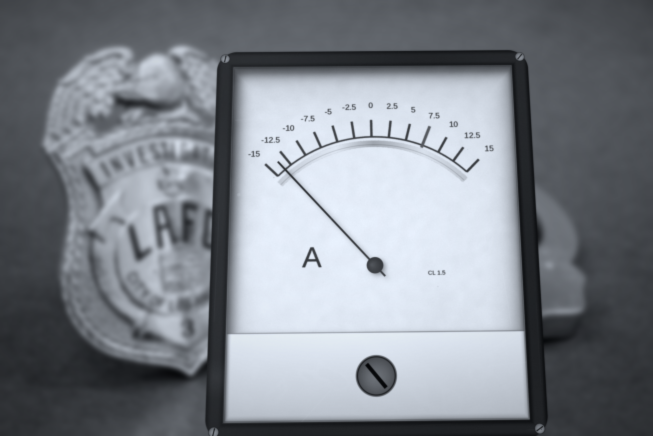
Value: -13.75 A
